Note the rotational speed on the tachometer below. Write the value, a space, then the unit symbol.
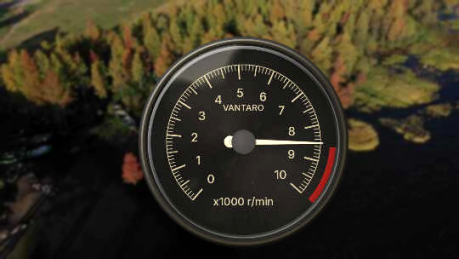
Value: 8500 rpm
